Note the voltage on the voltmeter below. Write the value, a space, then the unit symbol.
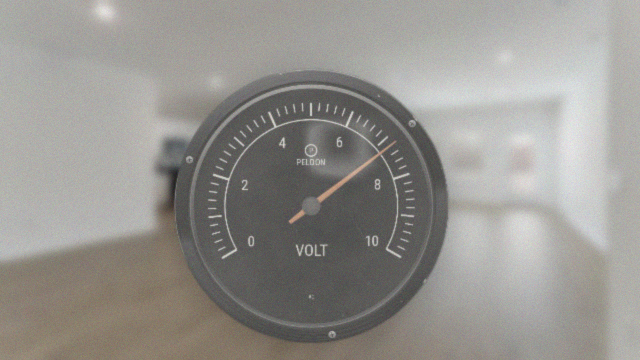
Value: 7.2 V
